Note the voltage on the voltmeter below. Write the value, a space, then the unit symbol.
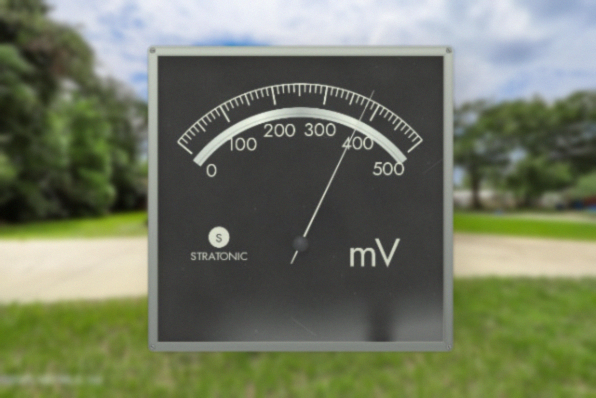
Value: 380 mV
